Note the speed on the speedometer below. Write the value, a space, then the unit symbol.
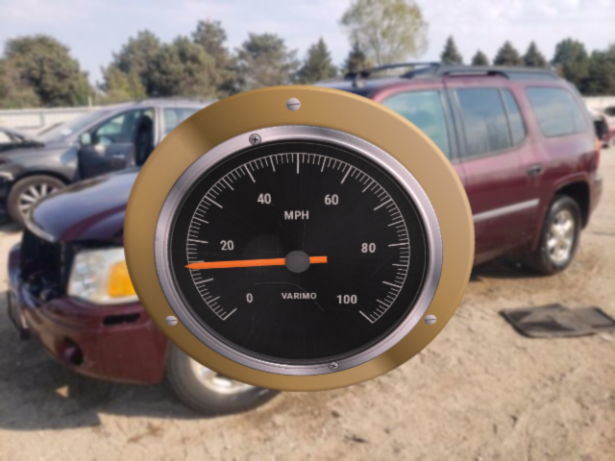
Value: 15 mph
